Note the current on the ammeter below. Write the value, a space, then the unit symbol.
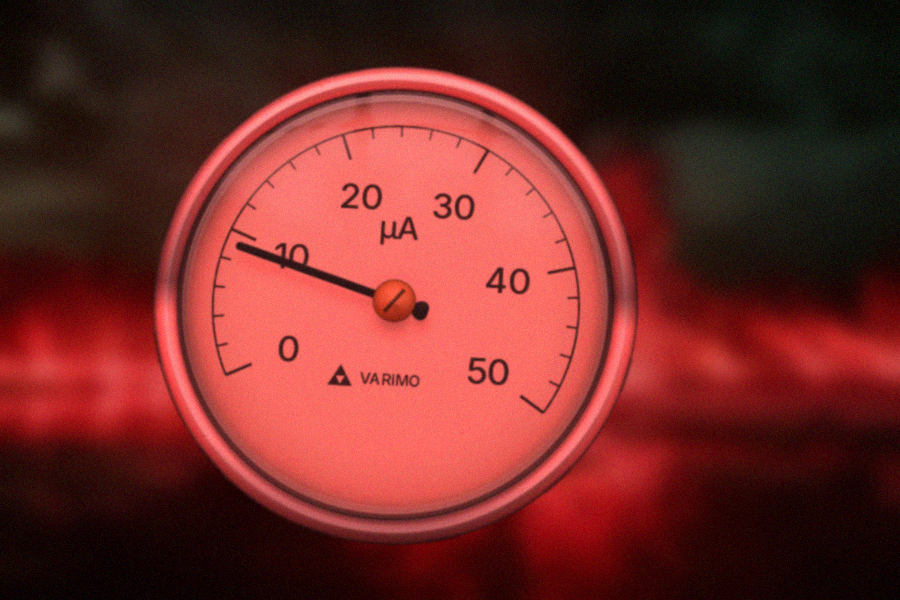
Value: 9 µA
